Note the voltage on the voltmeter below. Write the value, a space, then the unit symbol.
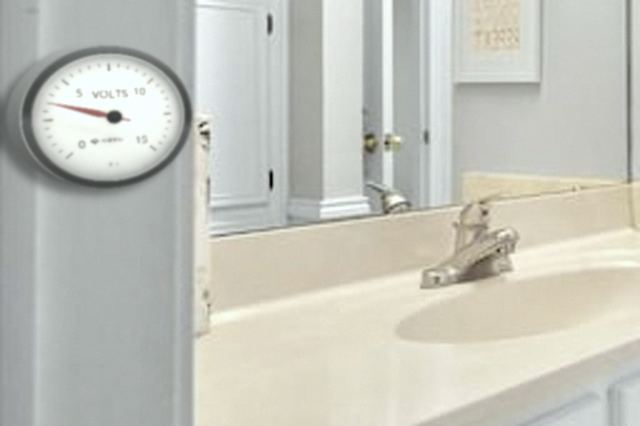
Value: 3.5 V
